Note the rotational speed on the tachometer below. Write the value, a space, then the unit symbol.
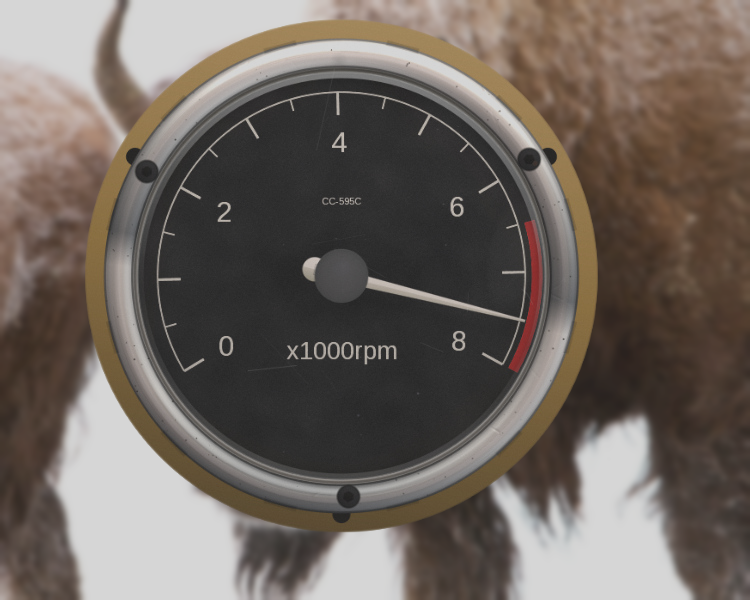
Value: 7500 rpm
